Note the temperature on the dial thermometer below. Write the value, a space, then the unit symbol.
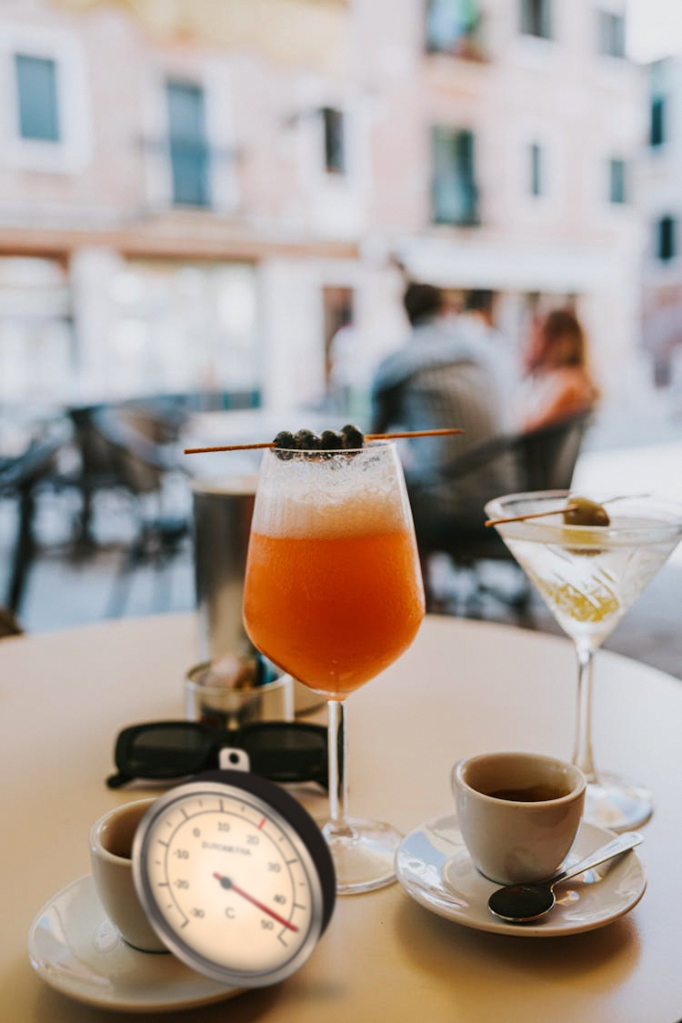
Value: 45 °C
